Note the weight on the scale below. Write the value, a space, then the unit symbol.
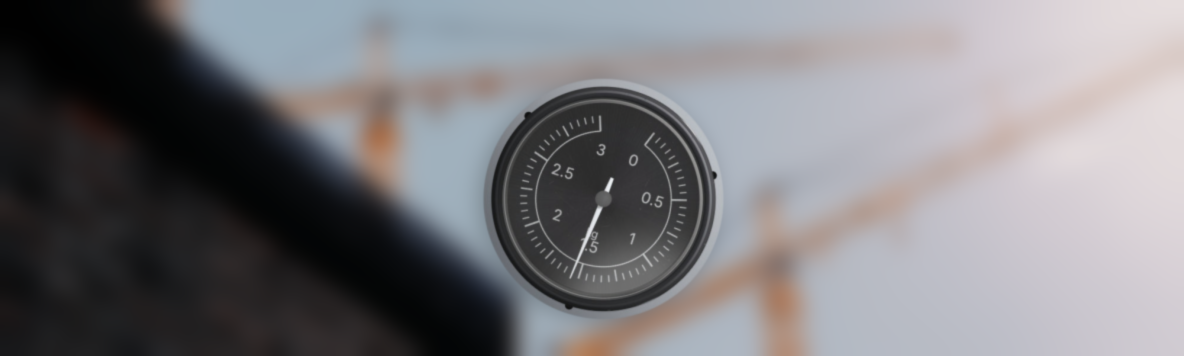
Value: 1.55 kg
